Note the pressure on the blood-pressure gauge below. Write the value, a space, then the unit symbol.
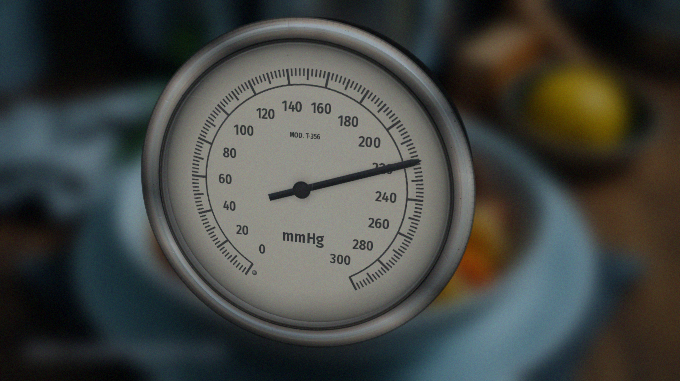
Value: 220 mmHg
